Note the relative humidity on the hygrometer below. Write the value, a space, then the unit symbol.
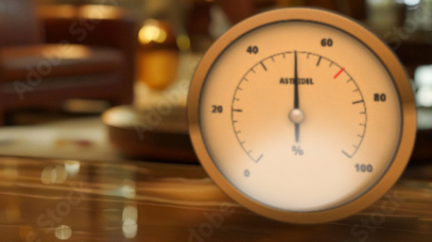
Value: 52 %
